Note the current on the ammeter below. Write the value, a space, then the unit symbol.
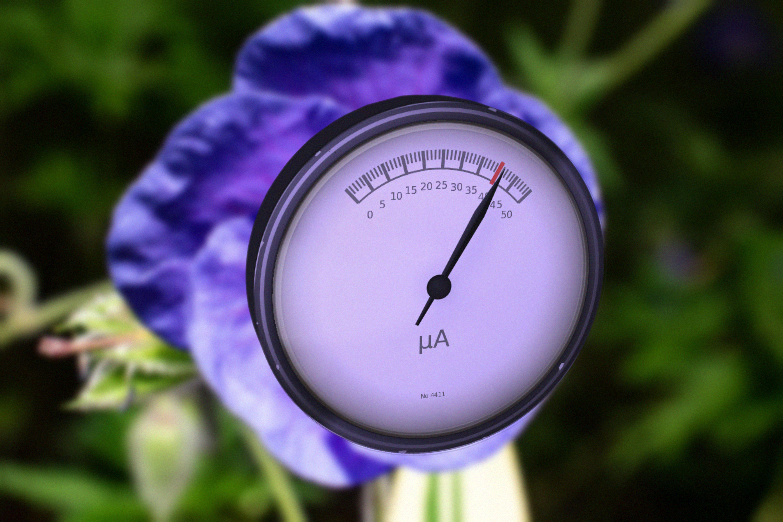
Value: 40 µA
